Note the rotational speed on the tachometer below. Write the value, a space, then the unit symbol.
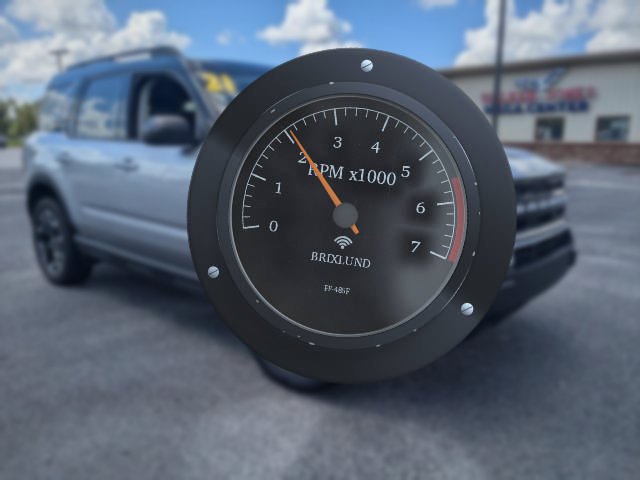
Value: 2100 rpm
